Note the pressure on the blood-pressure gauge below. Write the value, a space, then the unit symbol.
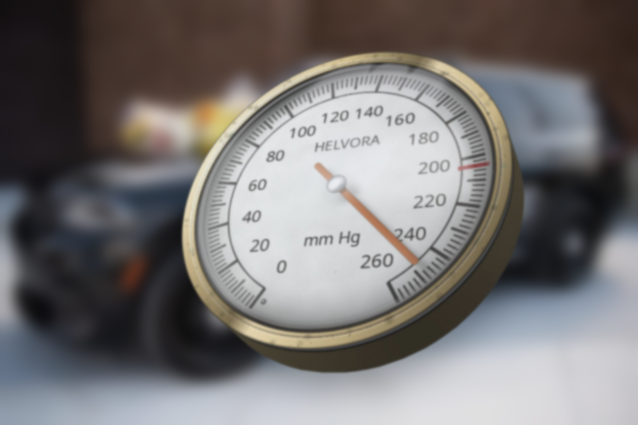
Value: 248 mmHg
